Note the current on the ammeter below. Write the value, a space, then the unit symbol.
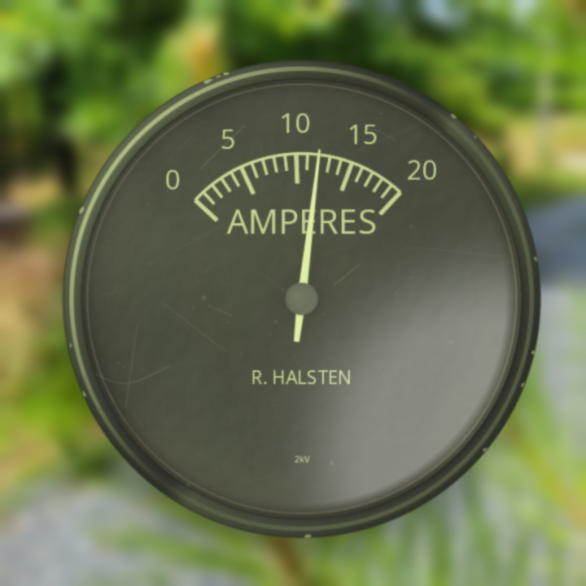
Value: 12 A
